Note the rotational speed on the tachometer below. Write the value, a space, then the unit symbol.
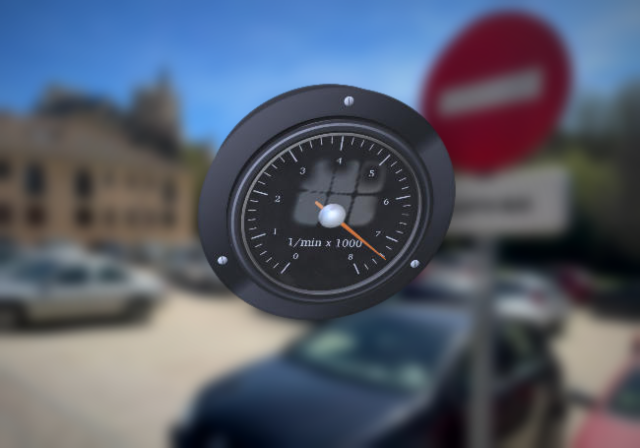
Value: 7400 rpm
